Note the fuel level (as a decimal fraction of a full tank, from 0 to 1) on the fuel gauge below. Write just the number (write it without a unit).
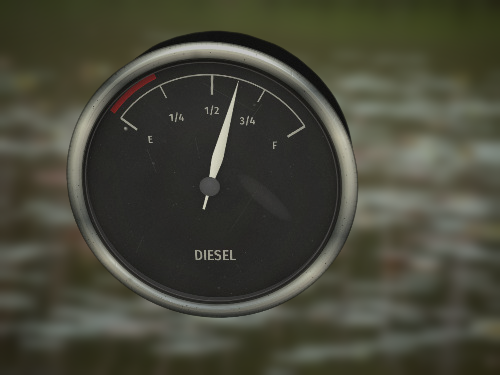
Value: 0.625
